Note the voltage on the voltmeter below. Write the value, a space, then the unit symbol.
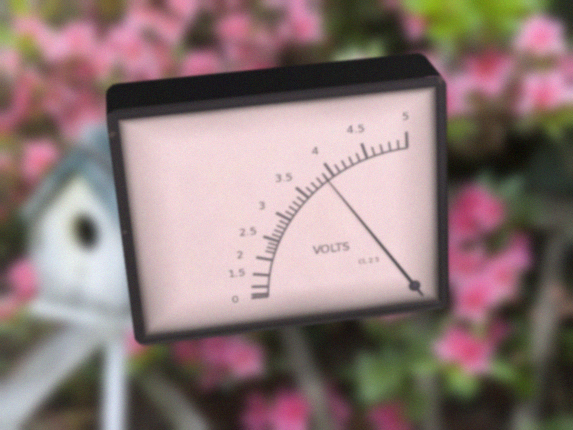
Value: 3.9 V
